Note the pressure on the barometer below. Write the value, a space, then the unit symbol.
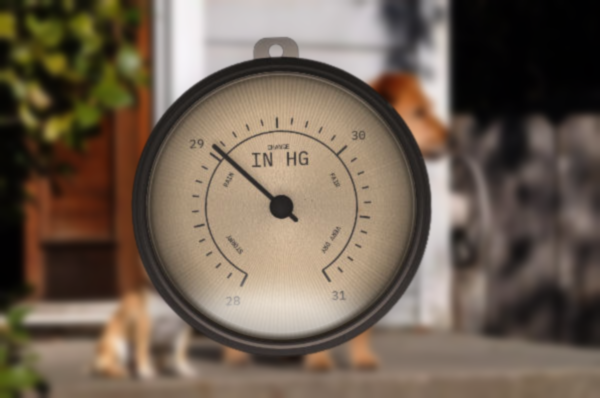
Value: 29.05 inHg
